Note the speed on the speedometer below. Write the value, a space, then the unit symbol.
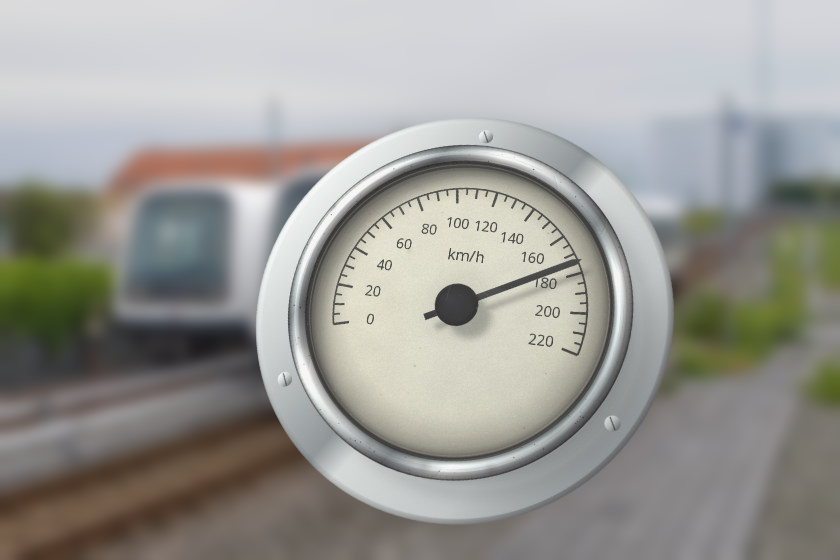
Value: 175 km/h
